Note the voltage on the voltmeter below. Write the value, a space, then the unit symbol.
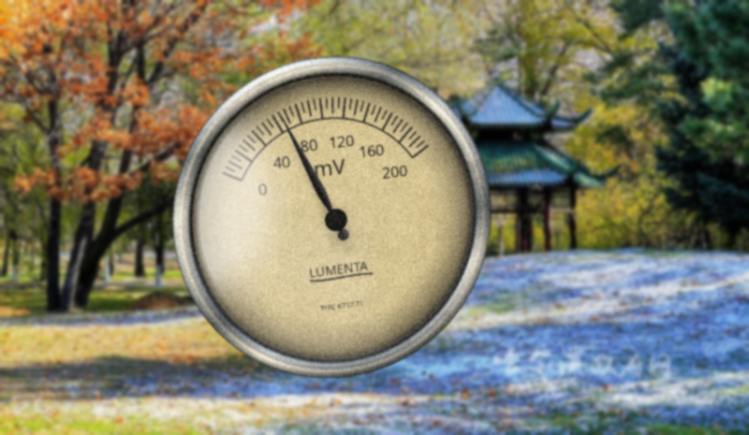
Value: 65 mV
